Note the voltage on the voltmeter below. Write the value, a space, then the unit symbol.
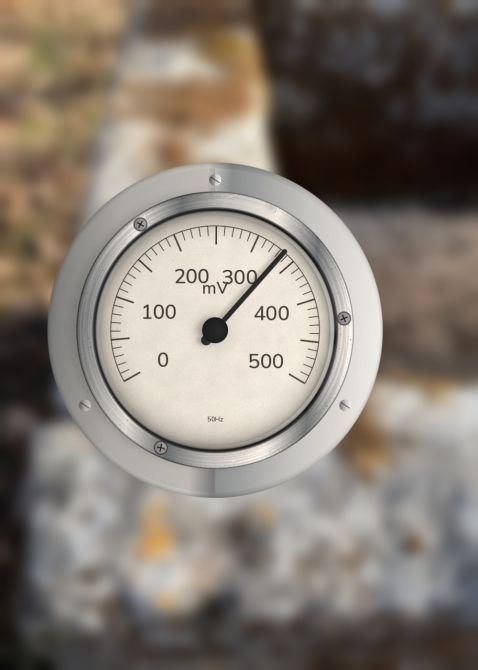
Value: 335 mV
